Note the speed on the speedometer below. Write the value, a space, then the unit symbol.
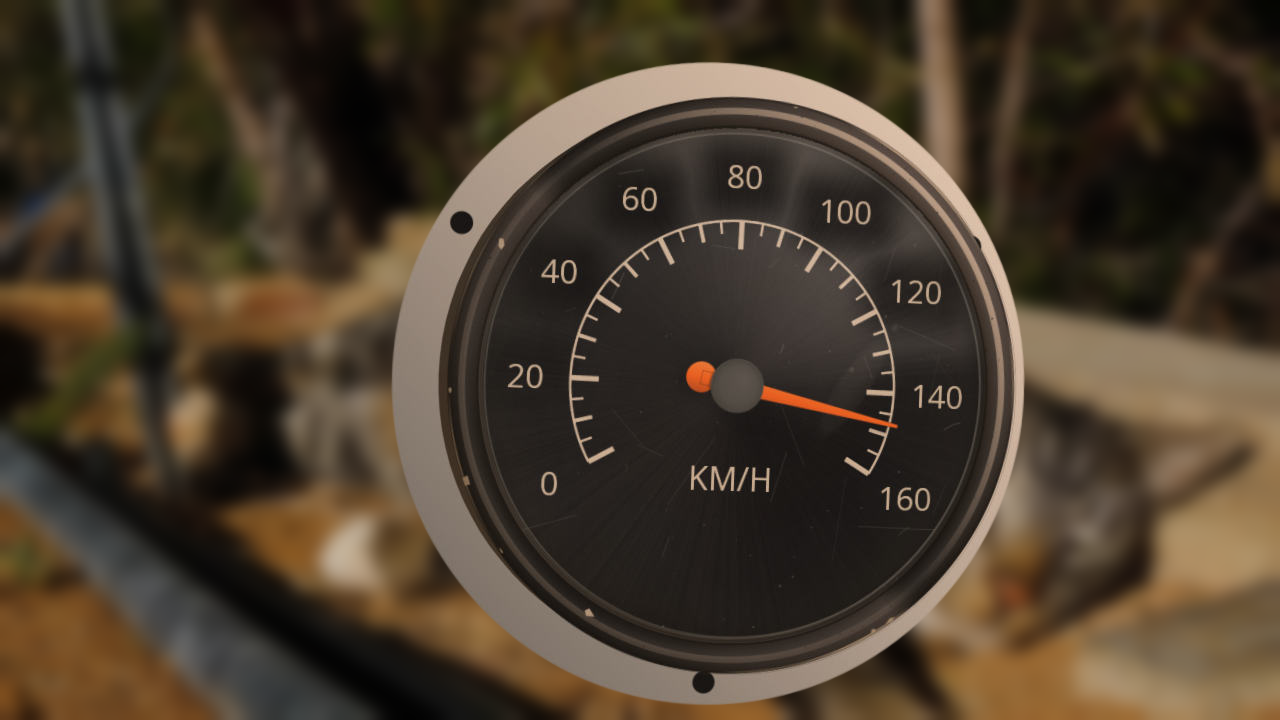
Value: 147.5 km/h
